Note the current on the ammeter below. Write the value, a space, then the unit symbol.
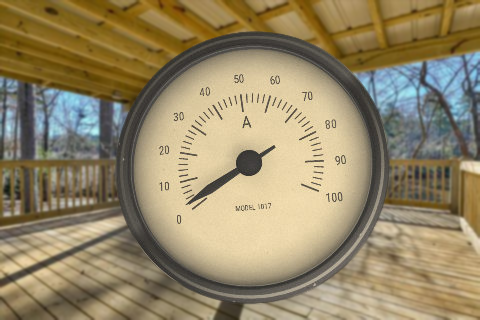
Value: 2 A
